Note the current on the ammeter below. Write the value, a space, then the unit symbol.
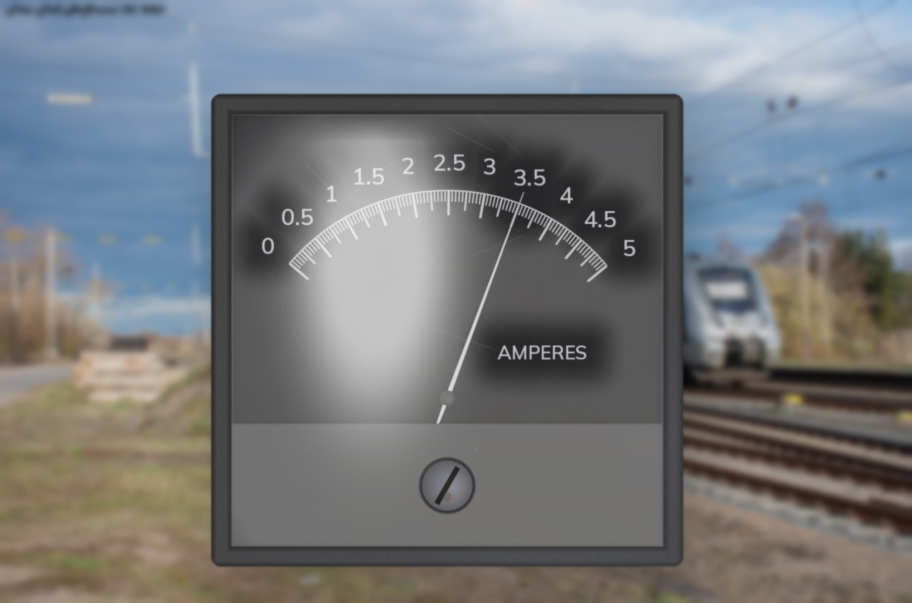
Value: 3.5 A
